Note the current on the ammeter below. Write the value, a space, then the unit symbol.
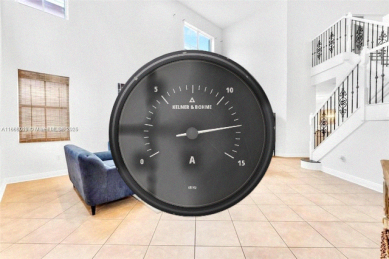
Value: 12.5 A
